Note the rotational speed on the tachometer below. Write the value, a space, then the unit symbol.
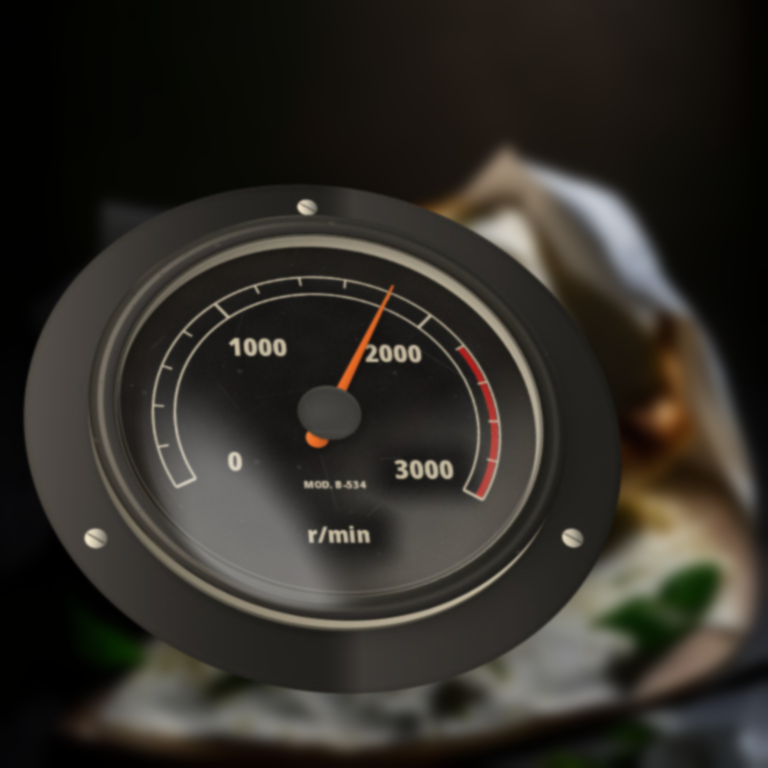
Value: 1800 rpm
